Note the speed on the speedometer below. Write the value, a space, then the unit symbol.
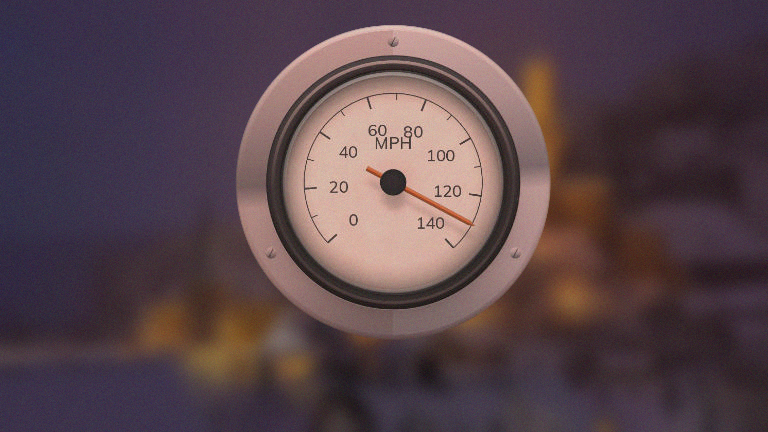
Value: 130 mph
